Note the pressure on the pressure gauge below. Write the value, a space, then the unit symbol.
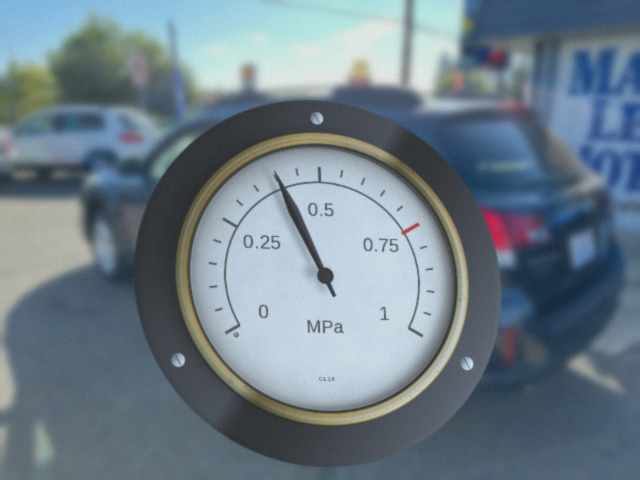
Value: 0.4 MPa
